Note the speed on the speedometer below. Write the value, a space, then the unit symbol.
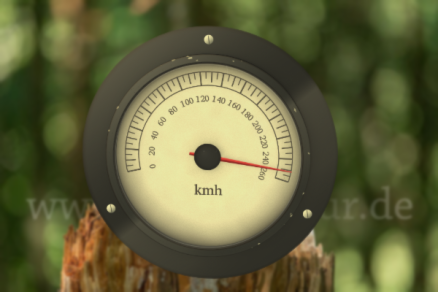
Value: 250 km/h
